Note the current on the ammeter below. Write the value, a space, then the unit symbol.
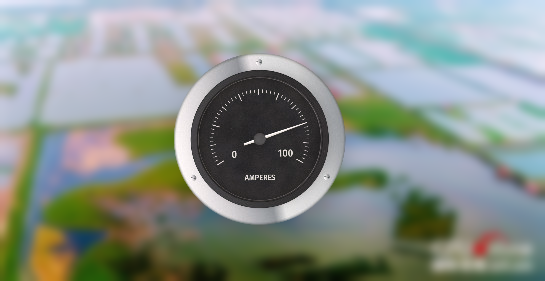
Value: 80 A
